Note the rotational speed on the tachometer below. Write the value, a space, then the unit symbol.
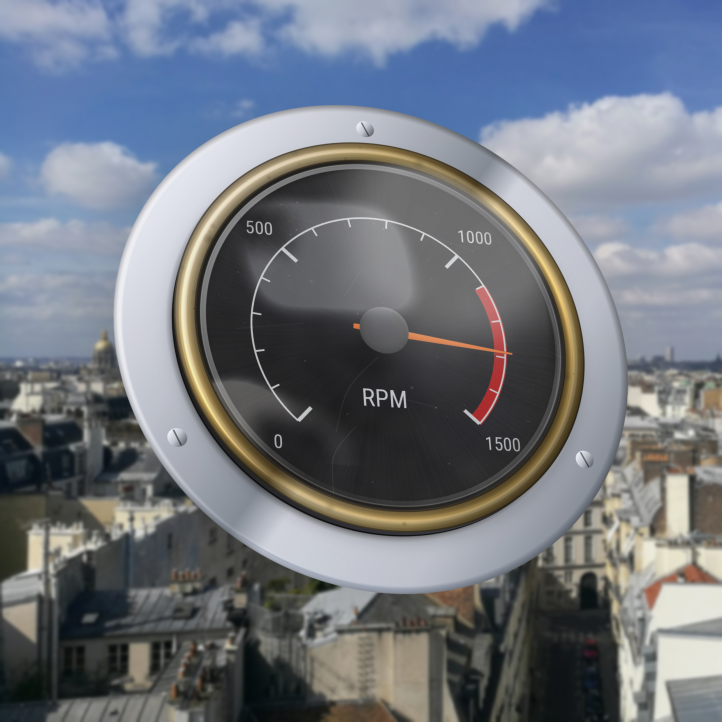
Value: 1300 rpm
